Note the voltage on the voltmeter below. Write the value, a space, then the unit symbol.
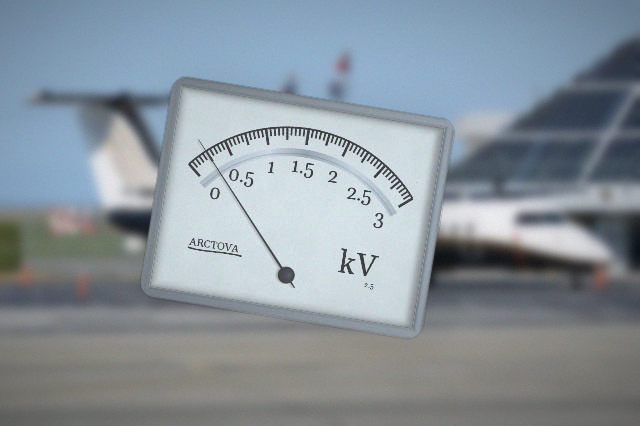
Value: 0.25 kV
